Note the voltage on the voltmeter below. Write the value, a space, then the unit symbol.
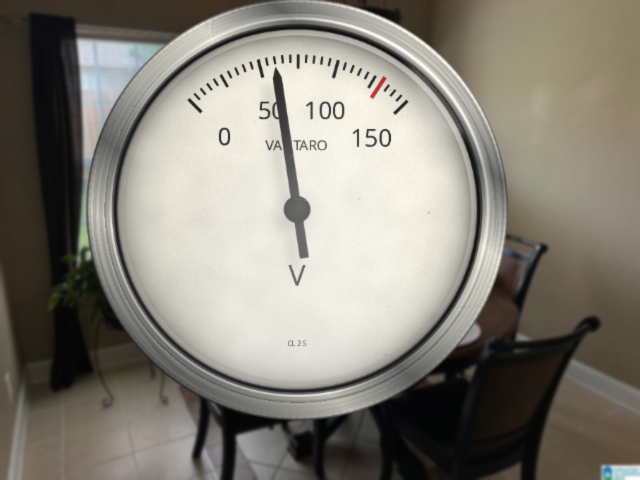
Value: 60 V
